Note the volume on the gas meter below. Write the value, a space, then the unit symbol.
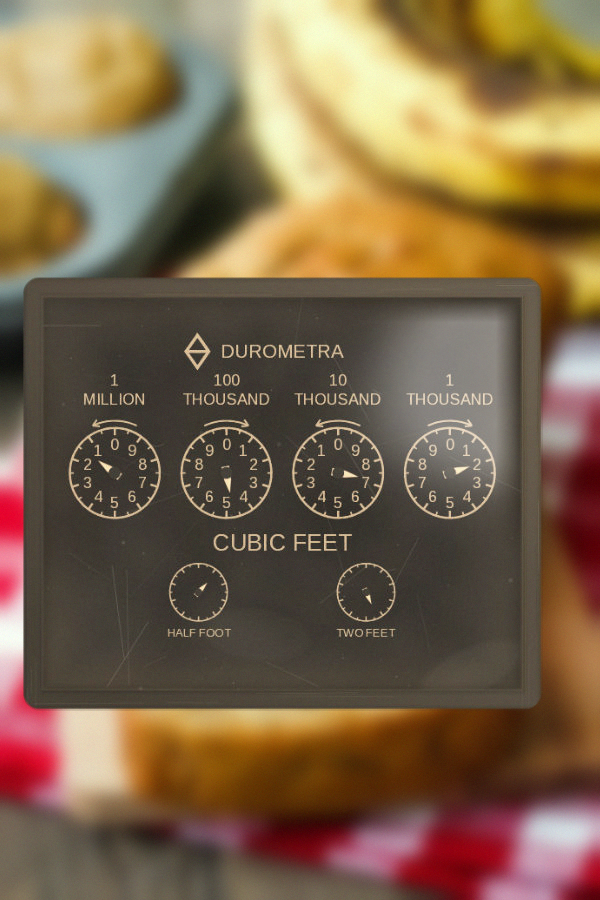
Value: 147200 ft³
